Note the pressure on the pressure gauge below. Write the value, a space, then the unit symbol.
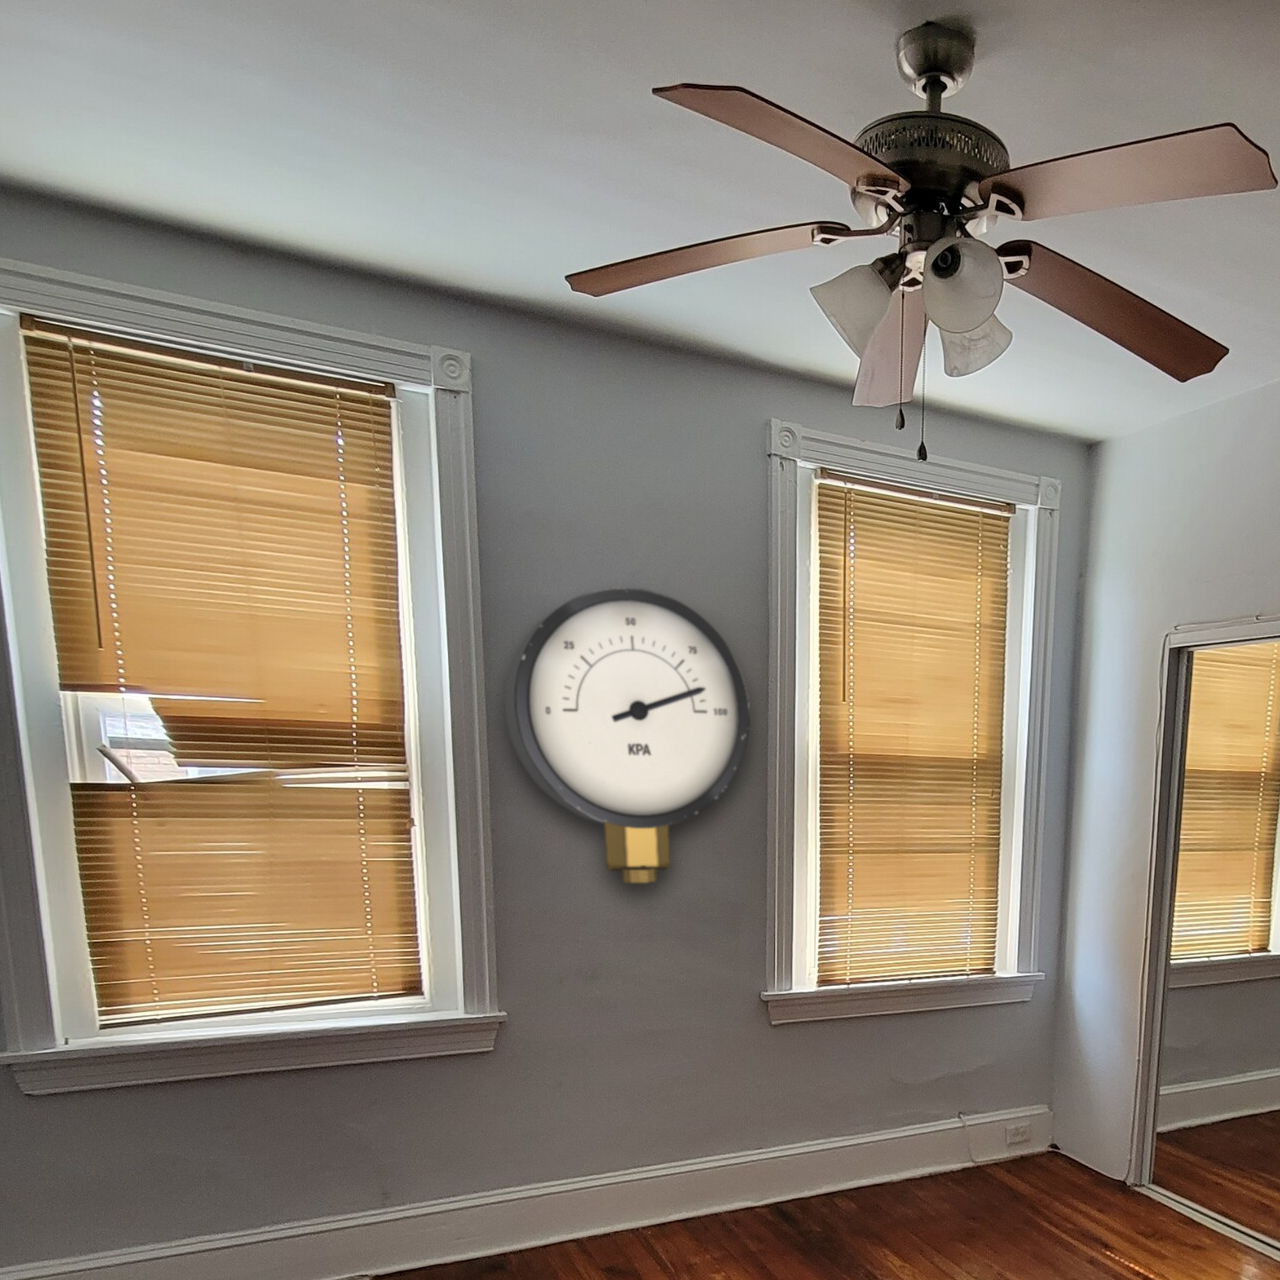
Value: 90 kPa
